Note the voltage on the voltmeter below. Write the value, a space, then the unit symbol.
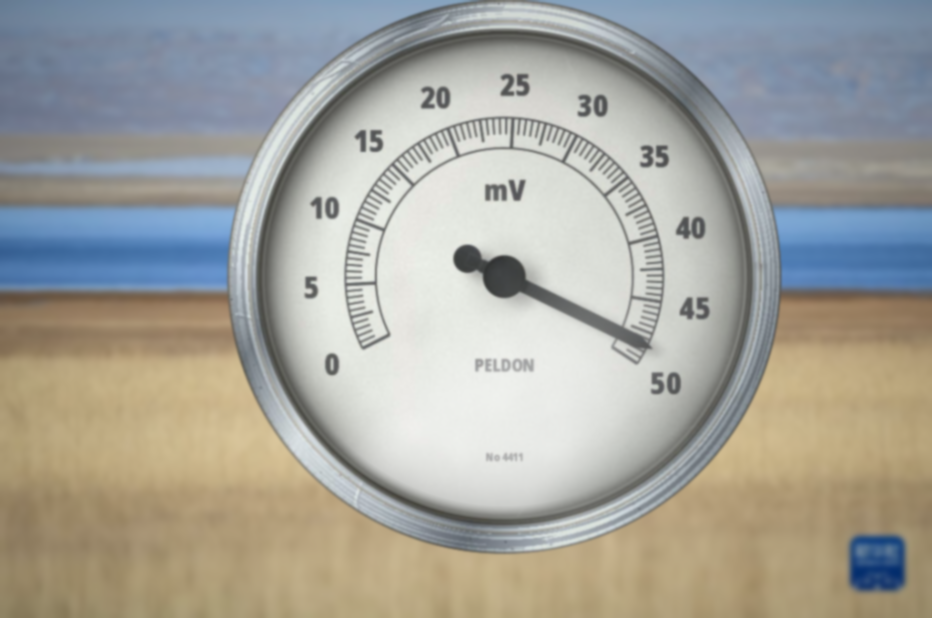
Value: 48.5 mV
